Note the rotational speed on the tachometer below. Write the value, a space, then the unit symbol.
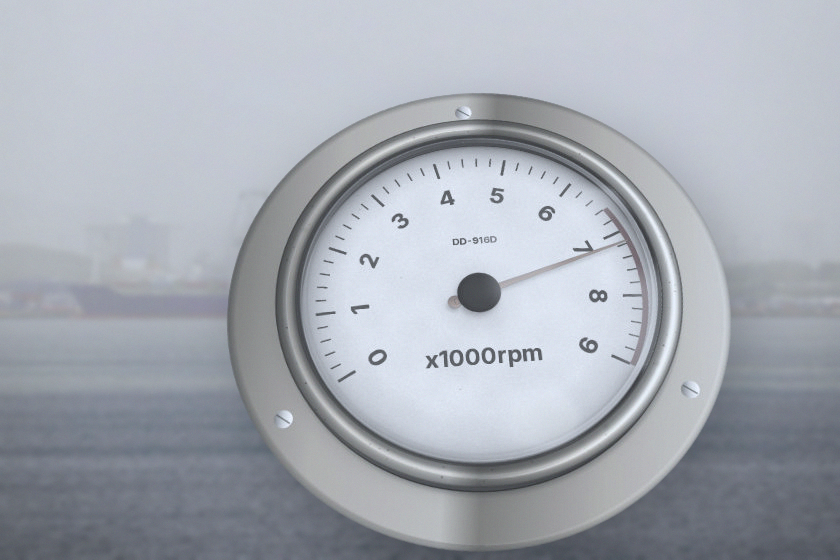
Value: 7200 rpm
